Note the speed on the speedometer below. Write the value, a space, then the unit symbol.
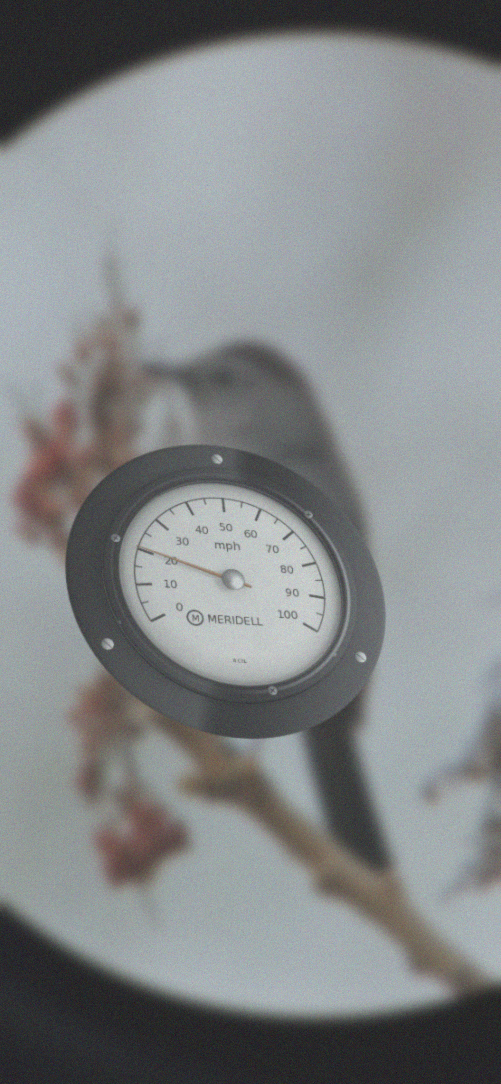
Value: 20 mph
